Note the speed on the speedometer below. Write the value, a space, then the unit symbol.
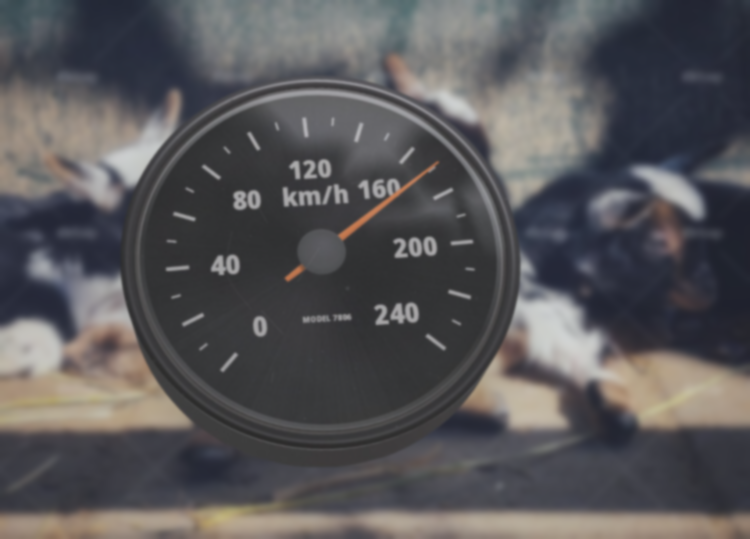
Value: 170 km/h
